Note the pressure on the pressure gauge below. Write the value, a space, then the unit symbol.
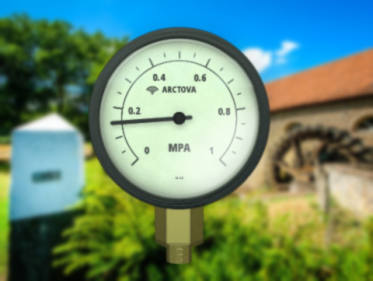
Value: 0.15 MPa
